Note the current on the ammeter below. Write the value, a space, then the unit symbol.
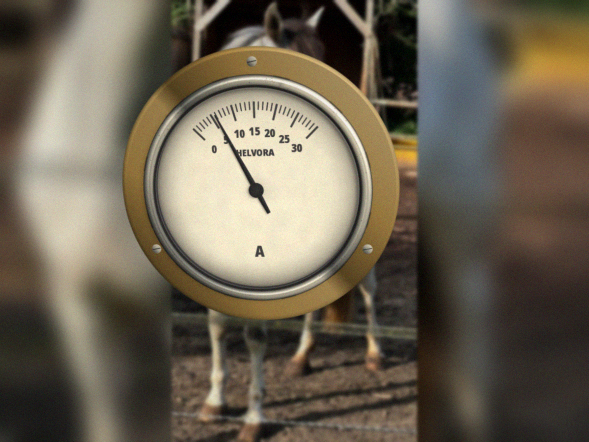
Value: 6 A
